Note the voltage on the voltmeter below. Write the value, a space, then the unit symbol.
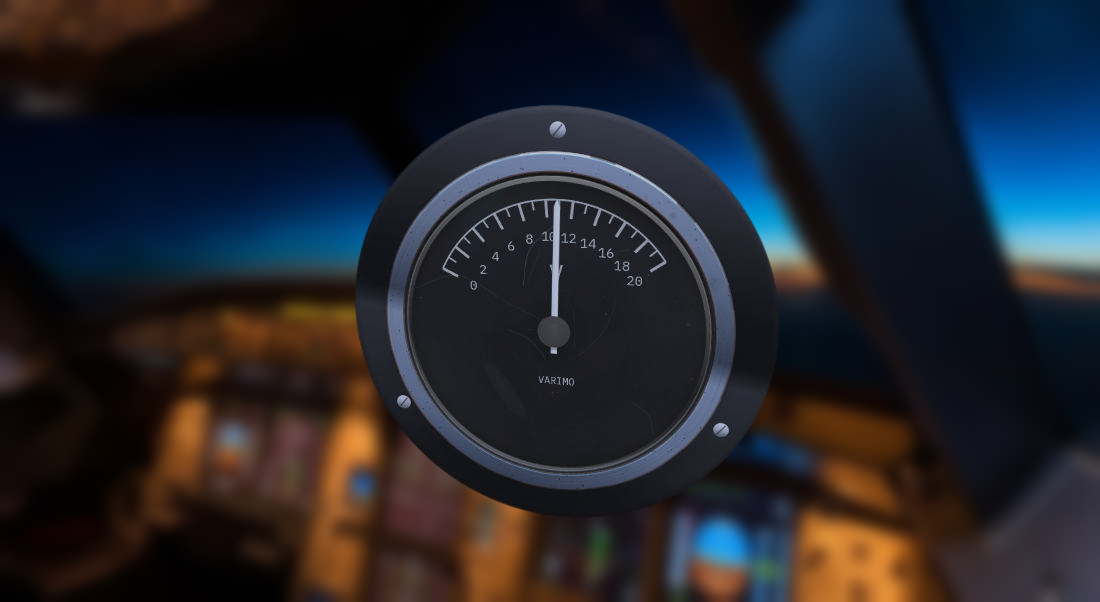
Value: 11 V
